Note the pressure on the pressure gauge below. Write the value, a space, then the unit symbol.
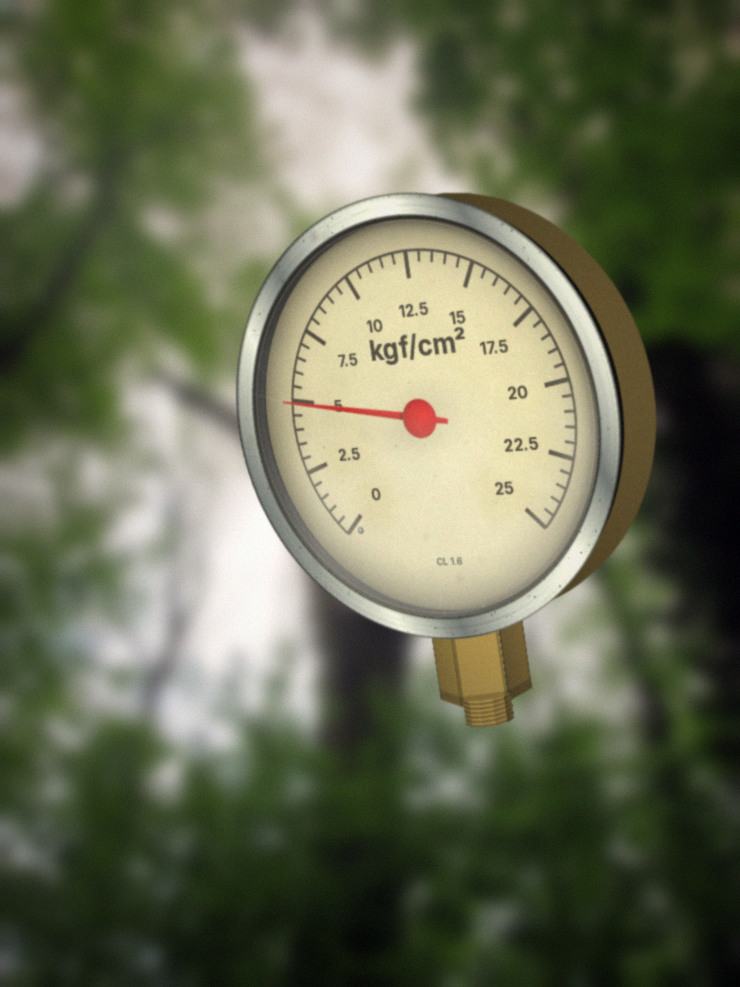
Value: 5 kg/cm²
